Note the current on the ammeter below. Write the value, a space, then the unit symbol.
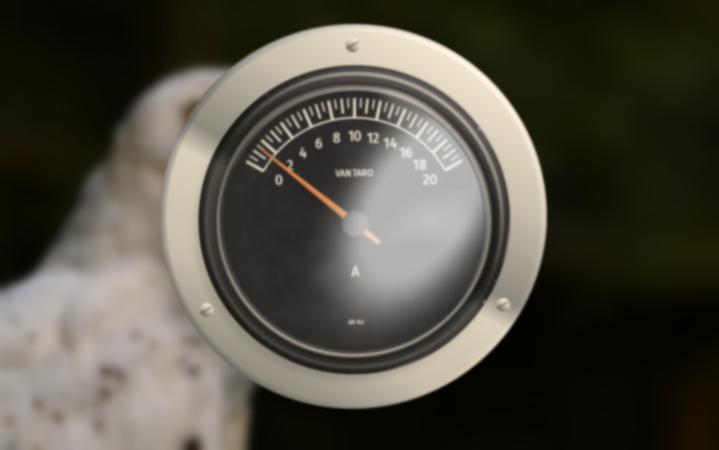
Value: 1.5 A
